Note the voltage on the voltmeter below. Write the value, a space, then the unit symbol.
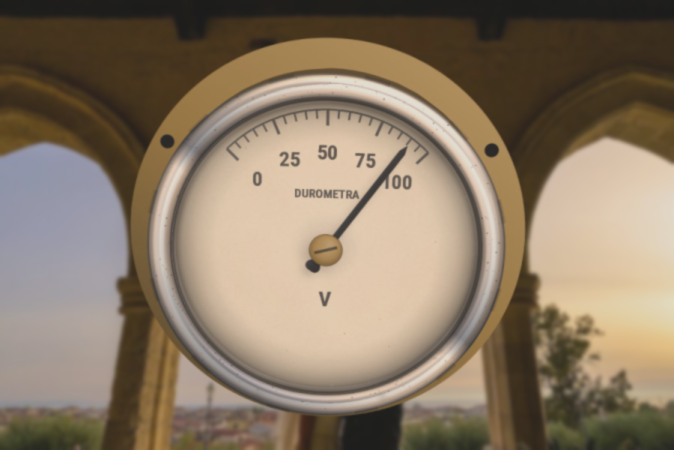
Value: 90 V
